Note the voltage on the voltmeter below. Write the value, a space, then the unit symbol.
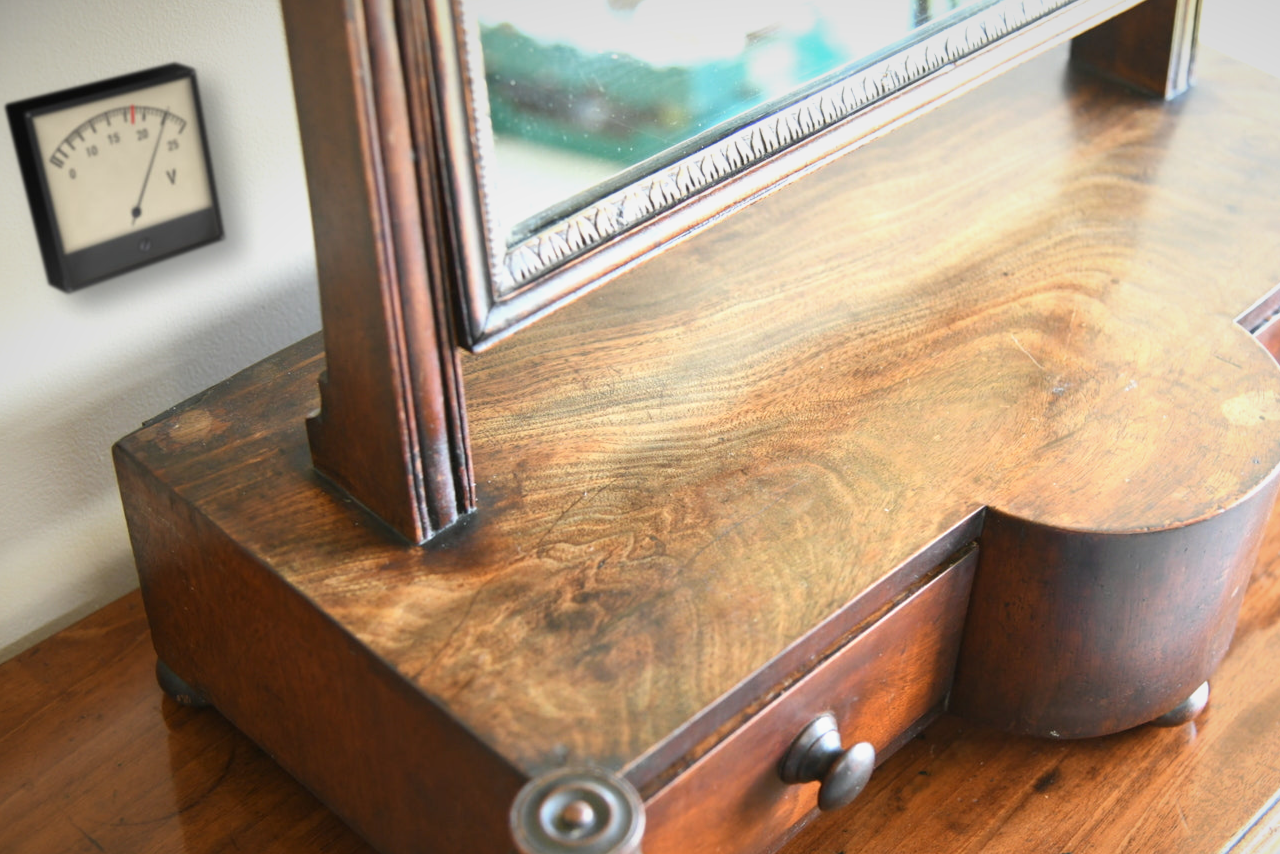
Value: 22.5 V
